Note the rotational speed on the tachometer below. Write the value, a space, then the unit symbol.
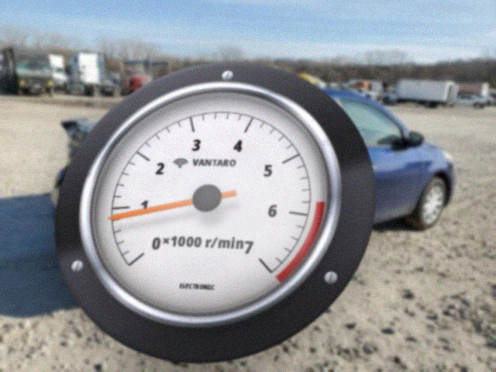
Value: 800 rpm
